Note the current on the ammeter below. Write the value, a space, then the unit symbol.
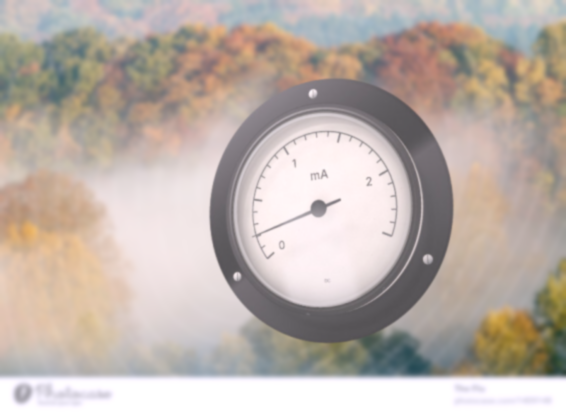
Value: 0.2 mA
